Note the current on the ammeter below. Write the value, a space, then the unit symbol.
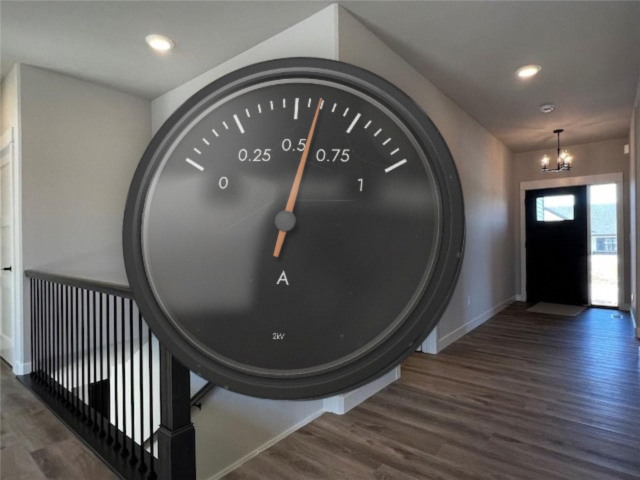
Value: 0.6 A
